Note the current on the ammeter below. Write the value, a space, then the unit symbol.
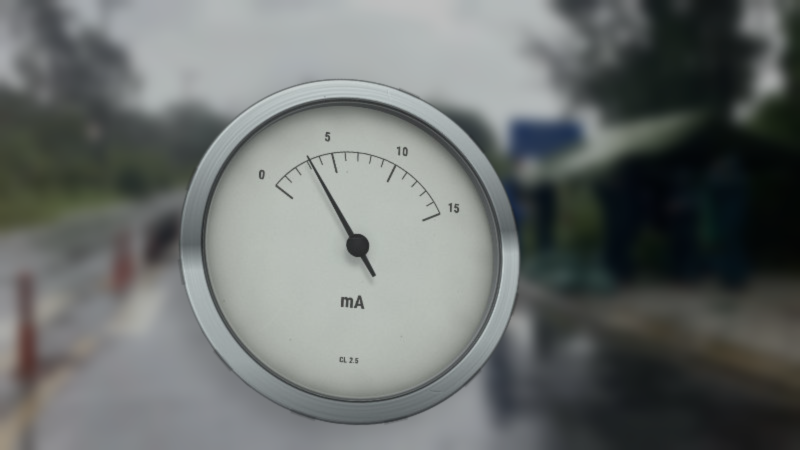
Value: 3 mA
